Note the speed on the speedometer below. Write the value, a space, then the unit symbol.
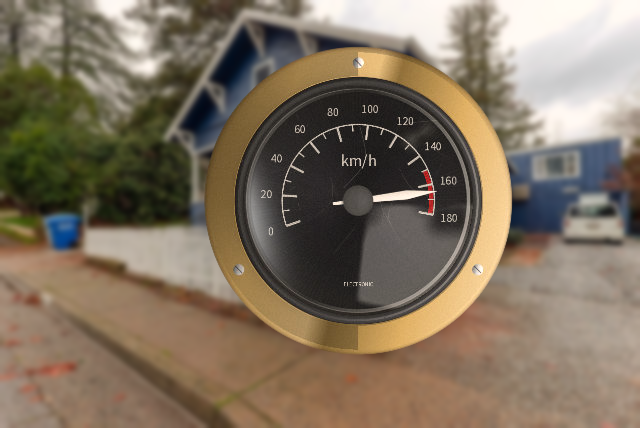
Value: 165 km/h
